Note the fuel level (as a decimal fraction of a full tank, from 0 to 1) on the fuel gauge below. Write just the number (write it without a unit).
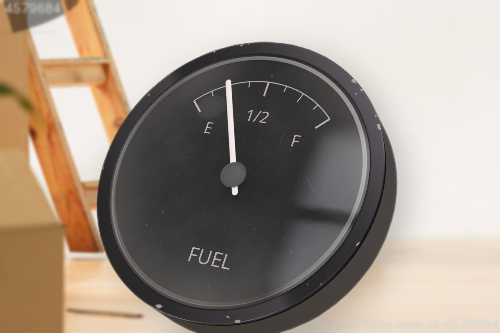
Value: 0.25
